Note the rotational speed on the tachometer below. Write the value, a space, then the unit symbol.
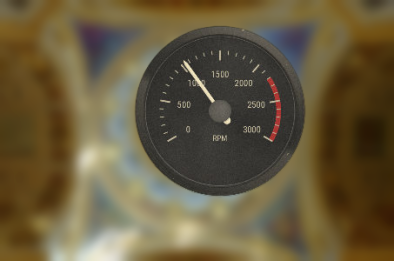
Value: 1050 rpm
